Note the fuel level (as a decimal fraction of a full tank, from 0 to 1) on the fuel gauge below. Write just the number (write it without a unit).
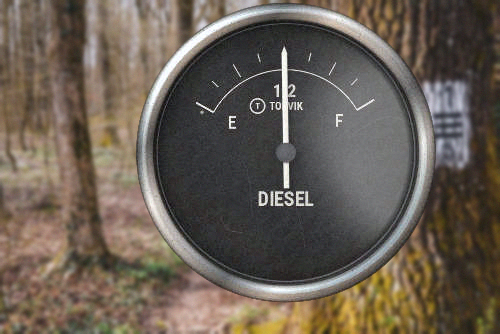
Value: 0.5
